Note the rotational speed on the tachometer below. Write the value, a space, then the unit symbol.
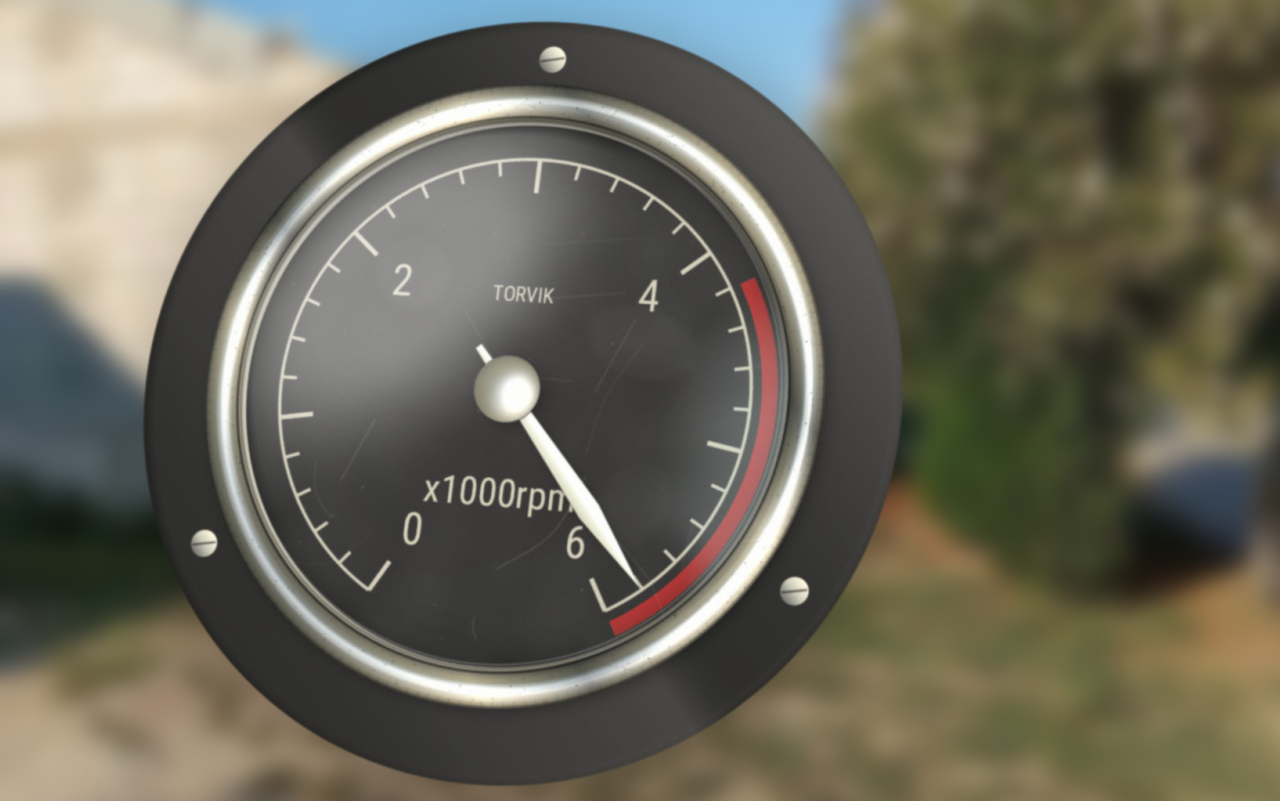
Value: 5800 rpm
